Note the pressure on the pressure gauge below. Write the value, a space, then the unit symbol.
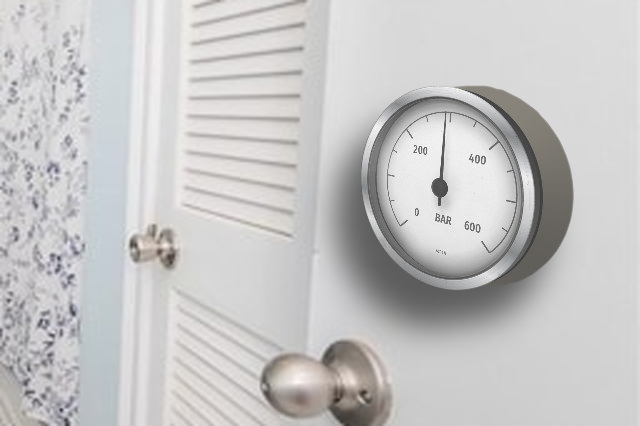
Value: 300 bar
